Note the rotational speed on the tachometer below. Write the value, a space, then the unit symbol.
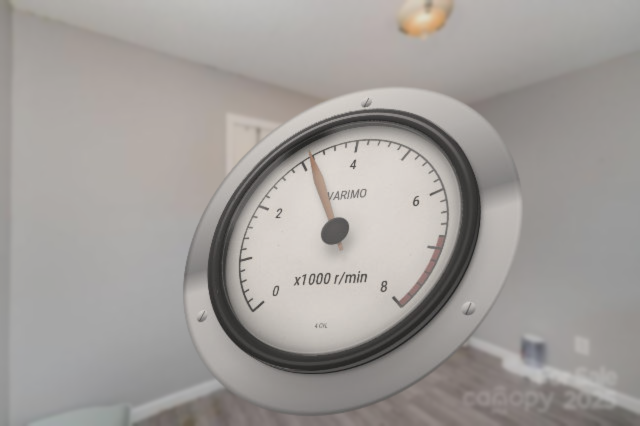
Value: 3200 rpm
